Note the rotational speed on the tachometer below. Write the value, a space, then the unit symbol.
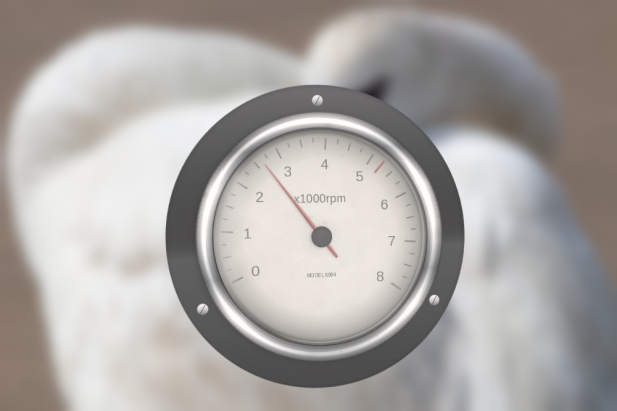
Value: 2625 rpm
